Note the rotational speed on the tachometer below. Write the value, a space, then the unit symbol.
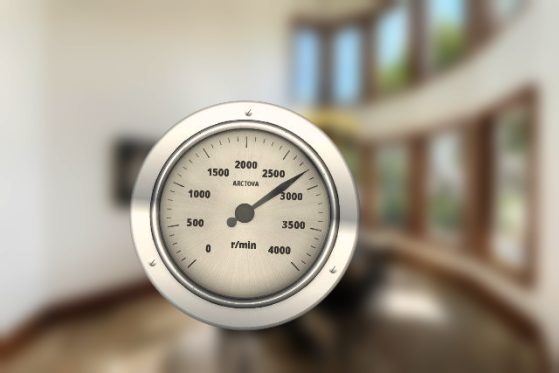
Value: 2800 rpm
